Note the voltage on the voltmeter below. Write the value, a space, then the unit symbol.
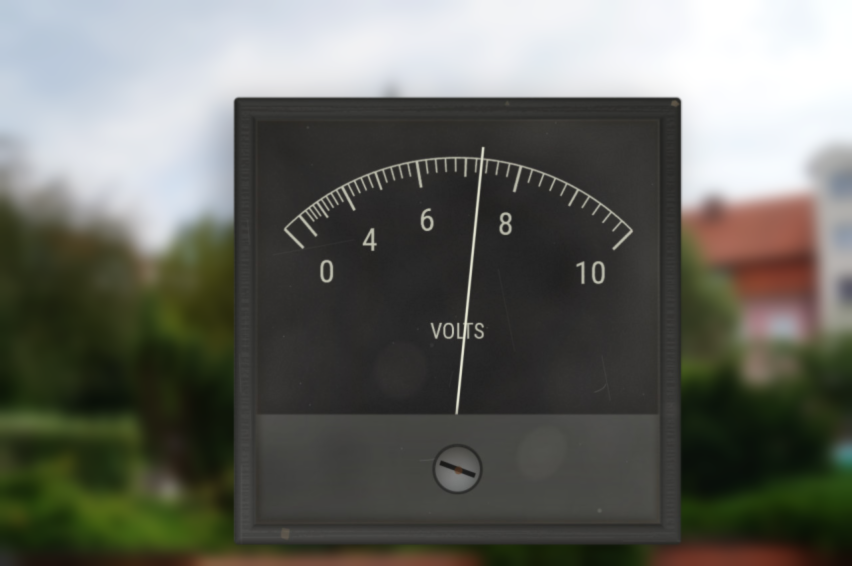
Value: 7.3 V
